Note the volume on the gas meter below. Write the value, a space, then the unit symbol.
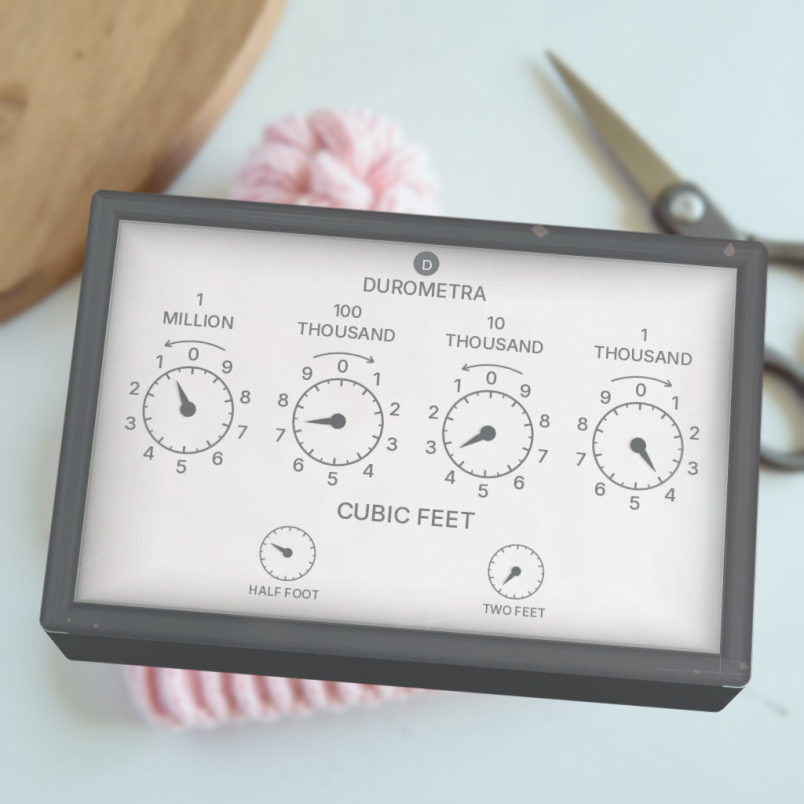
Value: 73400 ft³
